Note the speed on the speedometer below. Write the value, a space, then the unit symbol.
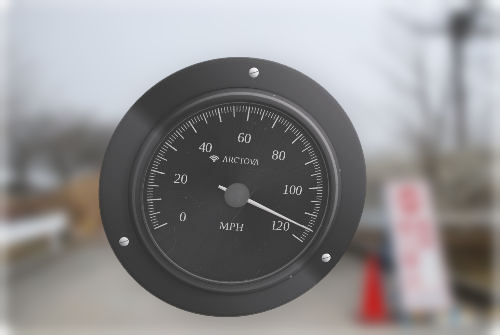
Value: 115 mph
